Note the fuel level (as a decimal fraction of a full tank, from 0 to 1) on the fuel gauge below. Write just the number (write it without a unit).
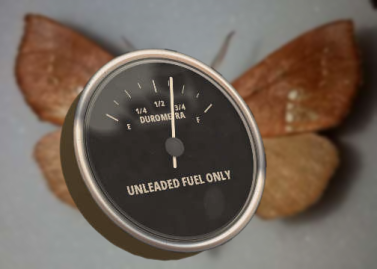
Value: 0.625
